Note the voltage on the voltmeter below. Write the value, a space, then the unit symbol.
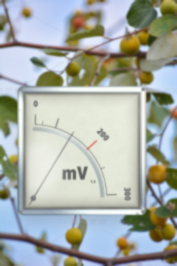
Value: 150 mV
